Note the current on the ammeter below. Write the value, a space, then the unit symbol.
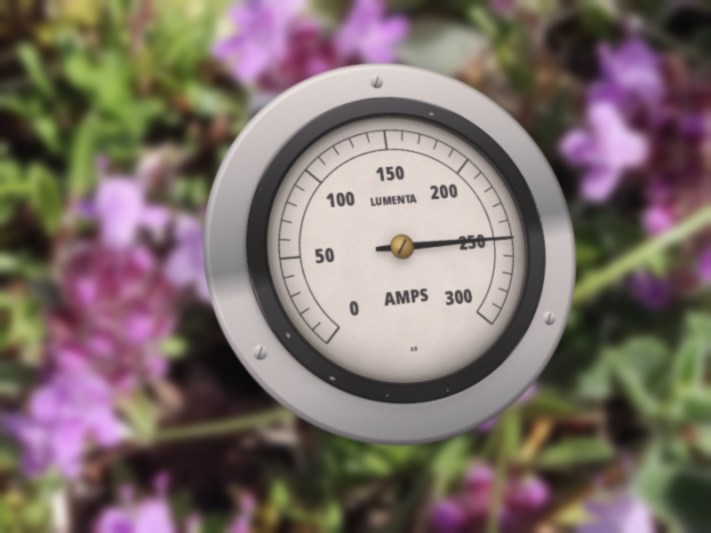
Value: 250 A
